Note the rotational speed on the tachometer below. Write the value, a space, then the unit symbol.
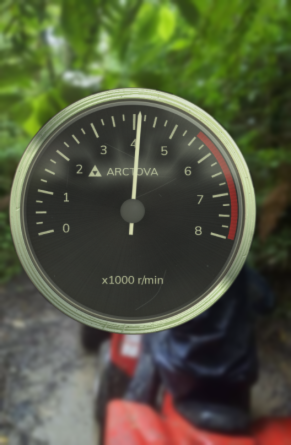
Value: 4125 rpm
